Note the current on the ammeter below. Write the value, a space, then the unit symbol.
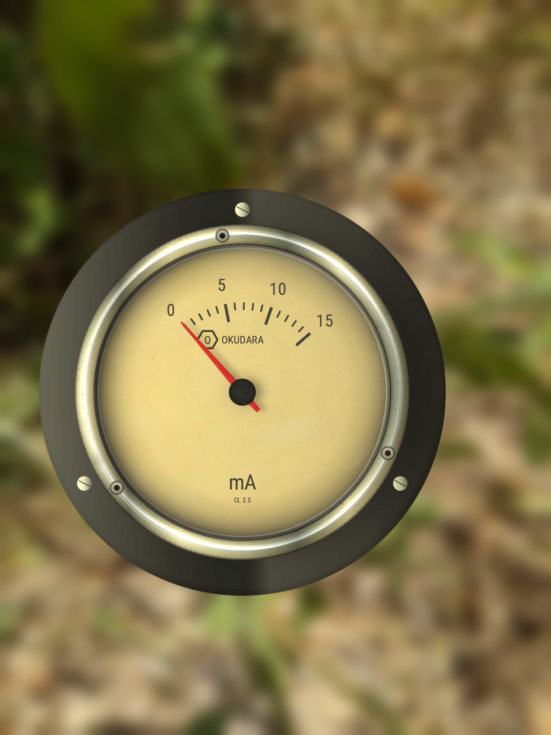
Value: 0 mA
